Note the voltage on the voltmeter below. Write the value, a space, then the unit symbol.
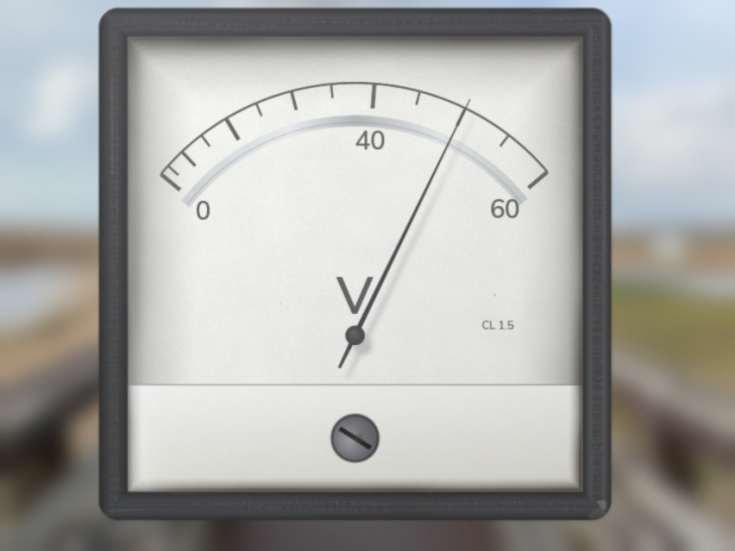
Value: 50 V
